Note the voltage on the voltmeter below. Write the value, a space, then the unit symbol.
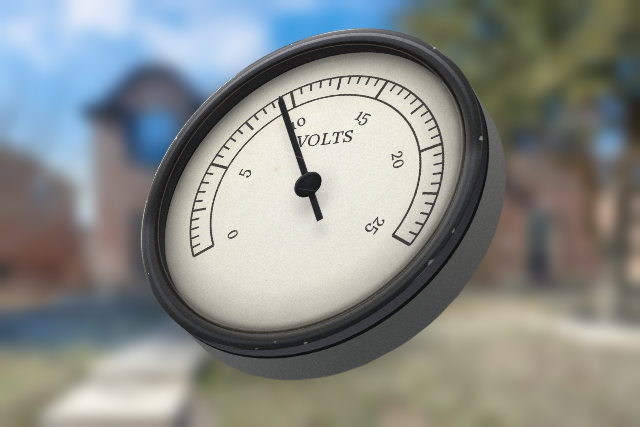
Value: 9.5 V
